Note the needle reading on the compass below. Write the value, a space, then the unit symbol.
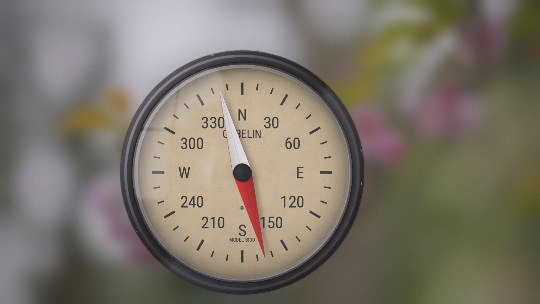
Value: 165 °
